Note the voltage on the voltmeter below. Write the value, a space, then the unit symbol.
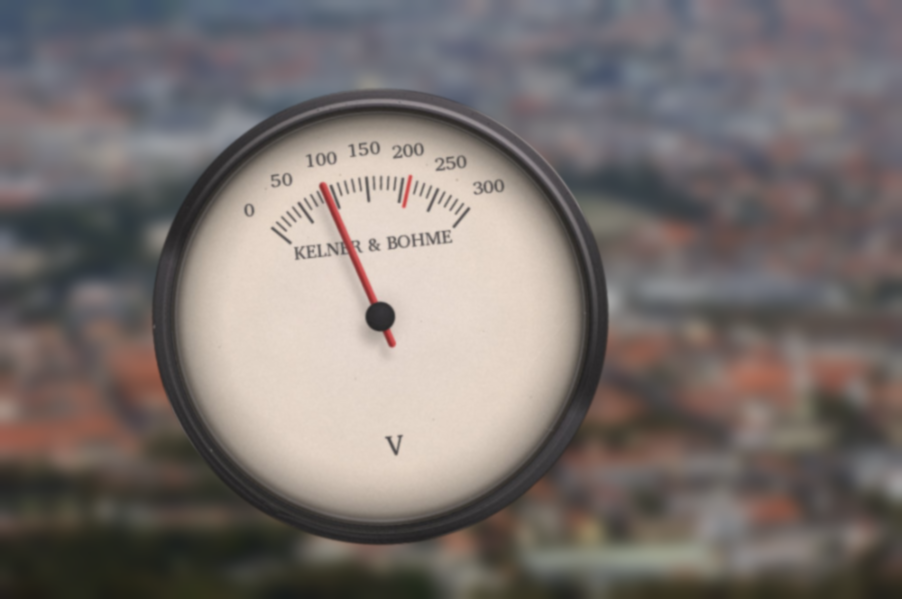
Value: 90 V
